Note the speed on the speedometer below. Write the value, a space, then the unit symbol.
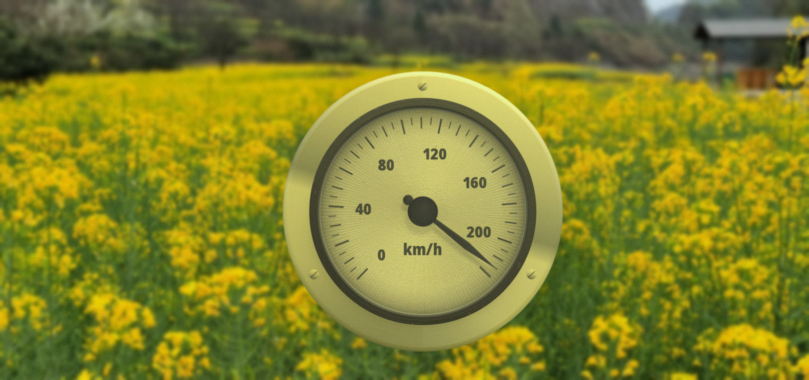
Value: 215 km/h
